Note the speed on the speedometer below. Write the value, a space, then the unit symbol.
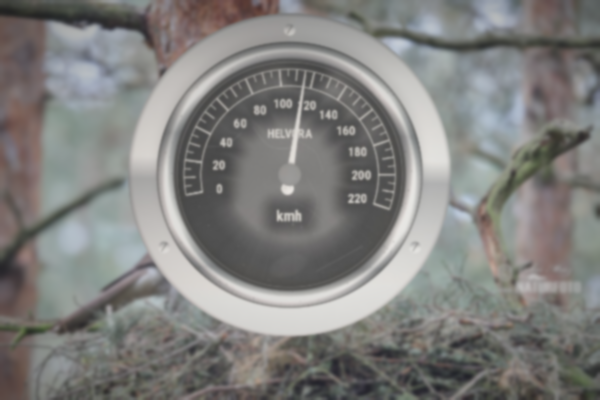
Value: 115 km/h
